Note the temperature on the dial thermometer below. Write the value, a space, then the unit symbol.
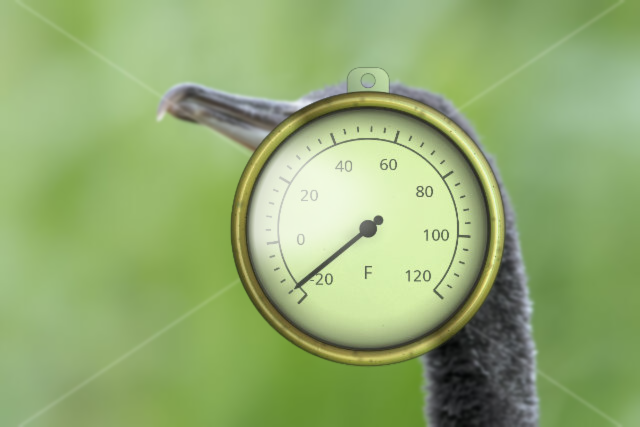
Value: -16 °F
